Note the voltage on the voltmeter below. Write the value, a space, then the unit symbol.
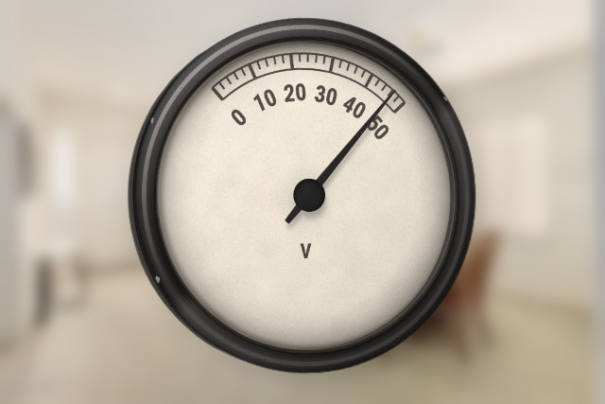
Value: 46 V
